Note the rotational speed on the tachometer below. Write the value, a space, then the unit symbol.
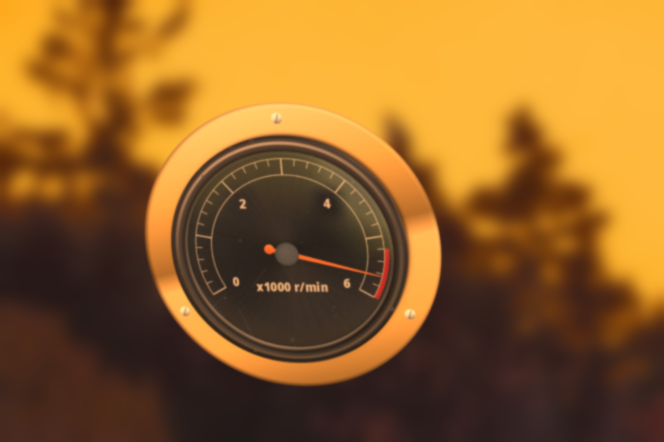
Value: 5600 rpm
